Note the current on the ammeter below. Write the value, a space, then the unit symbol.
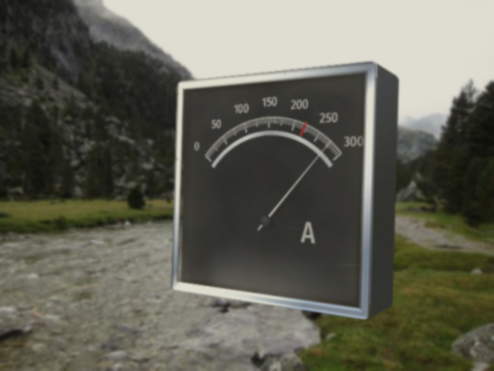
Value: 275 A
